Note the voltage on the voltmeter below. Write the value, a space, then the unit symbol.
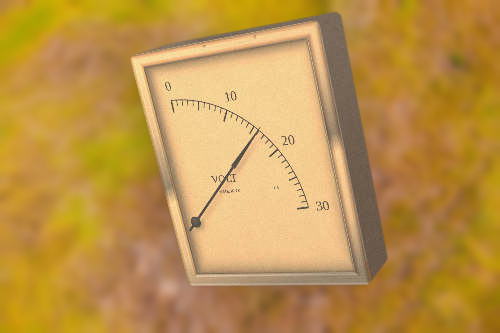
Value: 16 V
